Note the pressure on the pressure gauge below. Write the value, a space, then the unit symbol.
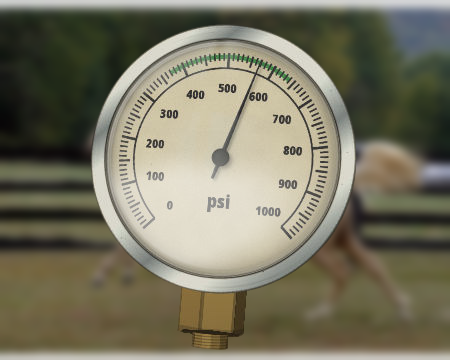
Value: 570 psi
